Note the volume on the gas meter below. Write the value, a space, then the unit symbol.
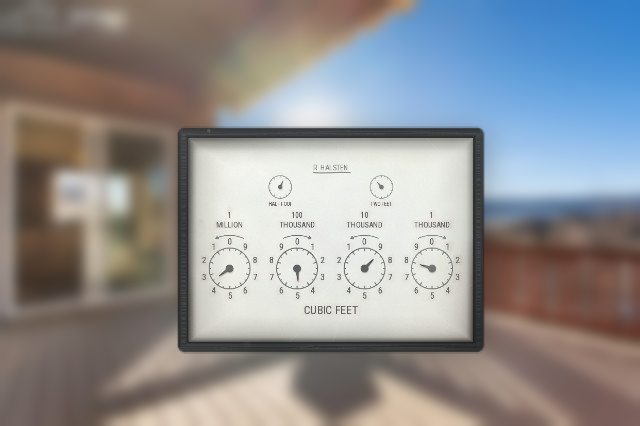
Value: 348800 ft³
